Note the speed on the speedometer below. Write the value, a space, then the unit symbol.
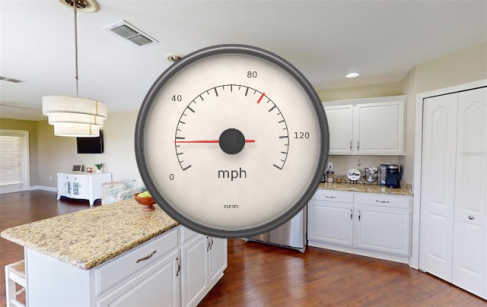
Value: 17.5 mph
